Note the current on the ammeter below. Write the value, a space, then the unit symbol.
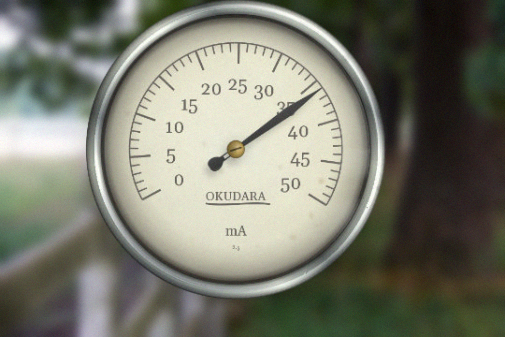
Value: 36 mA
